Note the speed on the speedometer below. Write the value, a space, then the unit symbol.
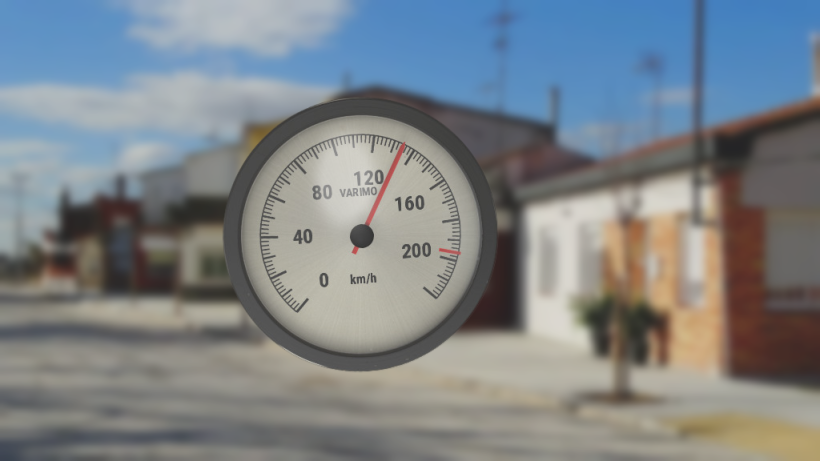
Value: 134 km/h
